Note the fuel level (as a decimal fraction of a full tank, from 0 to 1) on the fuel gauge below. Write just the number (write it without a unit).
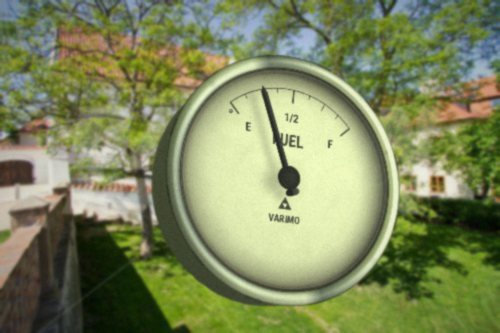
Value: 0.25
